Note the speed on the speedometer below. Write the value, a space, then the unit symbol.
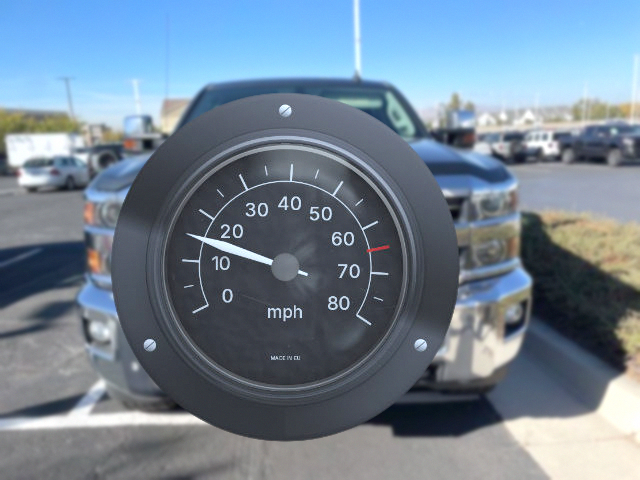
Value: 15 mph
